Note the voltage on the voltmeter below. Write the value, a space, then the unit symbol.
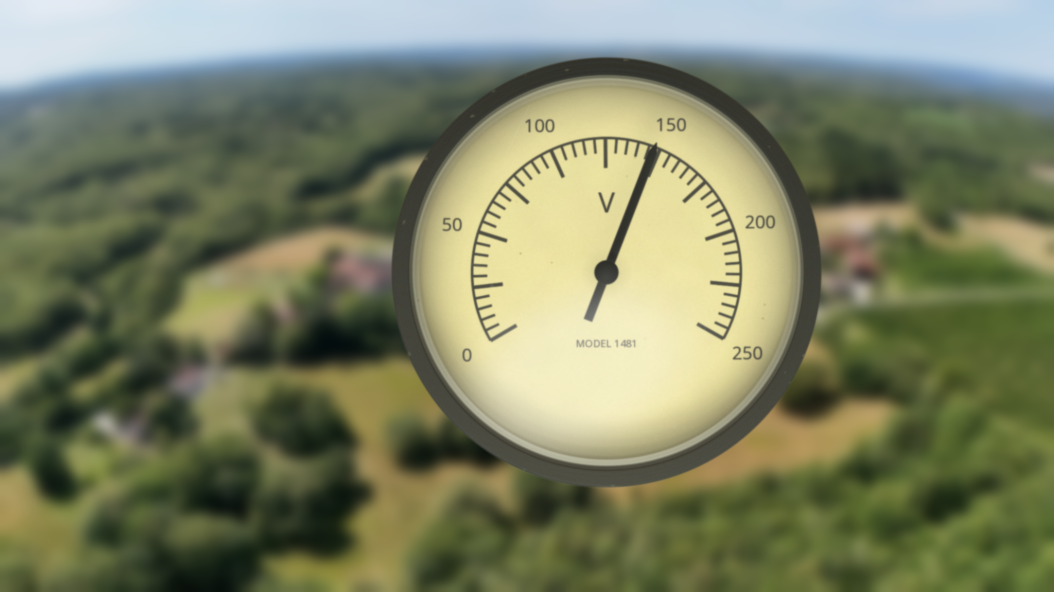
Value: 147.5 V
